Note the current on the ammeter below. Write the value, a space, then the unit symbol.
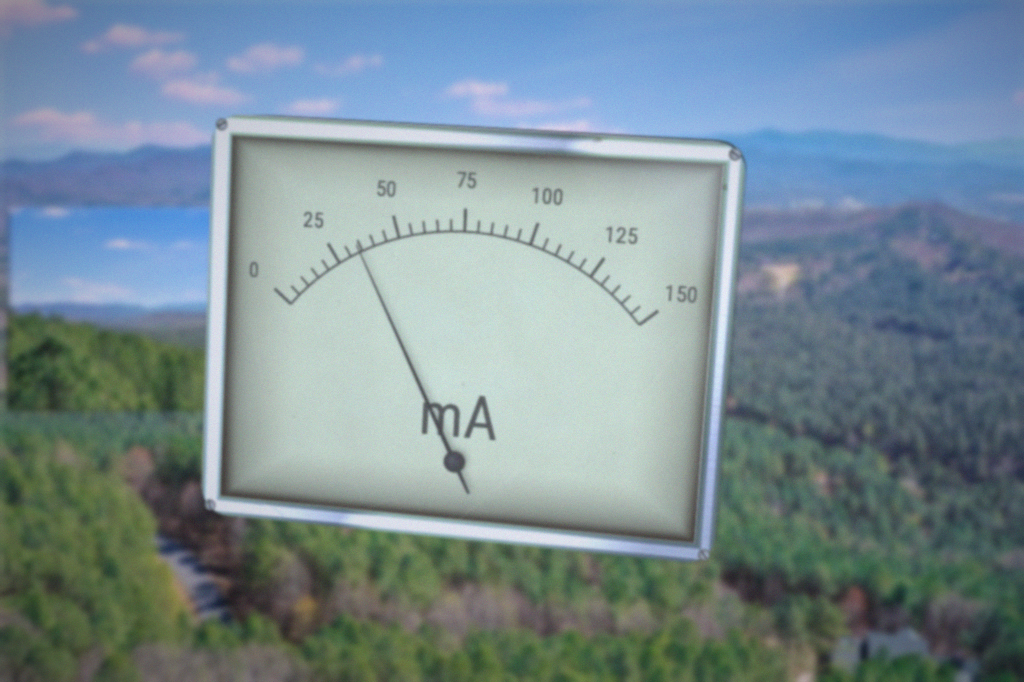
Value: 35 mA
